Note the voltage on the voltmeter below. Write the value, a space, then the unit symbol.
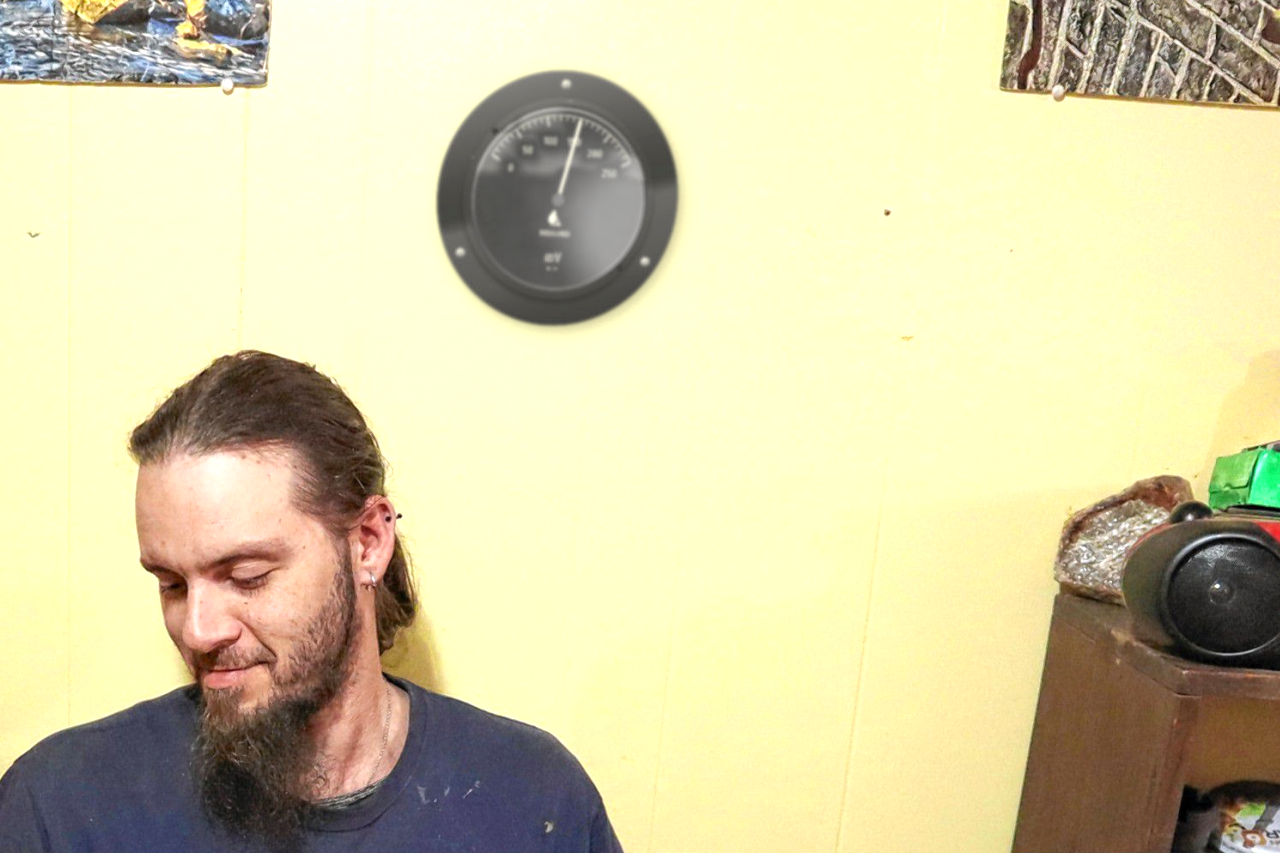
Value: 150 mV
